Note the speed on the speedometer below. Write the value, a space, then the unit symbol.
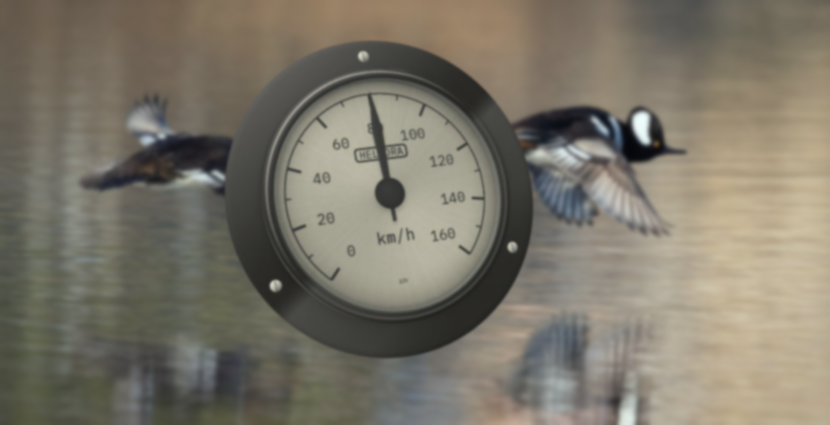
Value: 80 km/h
